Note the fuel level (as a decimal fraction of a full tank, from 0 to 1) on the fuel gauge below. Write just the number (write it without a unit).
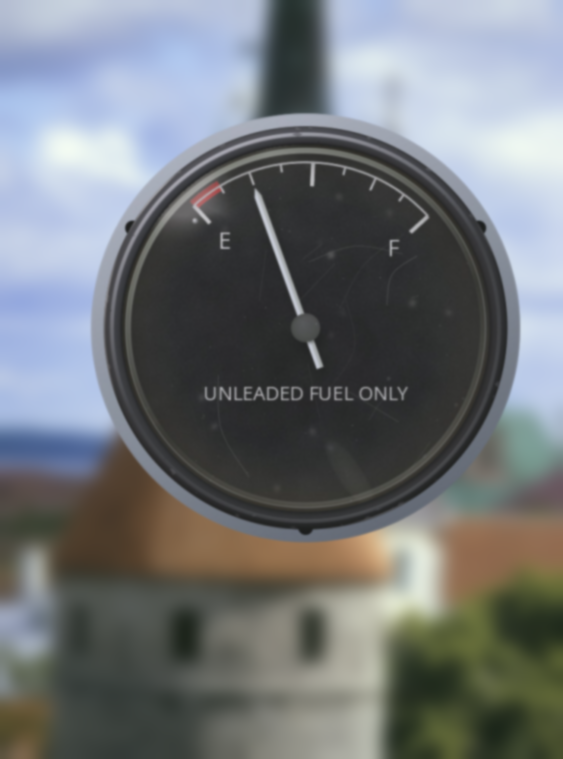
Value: 0.25
